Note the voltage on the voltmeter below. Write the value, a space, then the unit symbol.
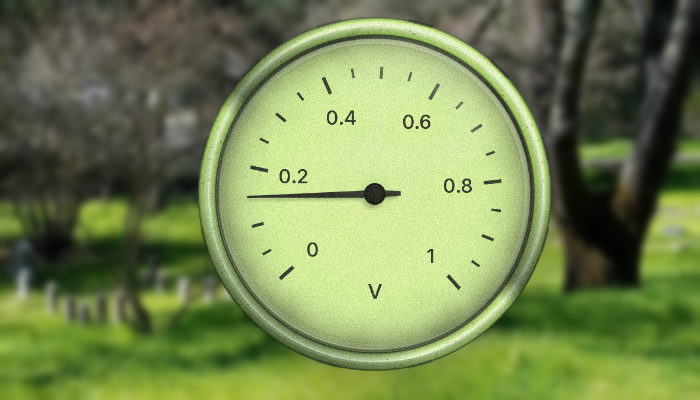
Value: 0.15 V
